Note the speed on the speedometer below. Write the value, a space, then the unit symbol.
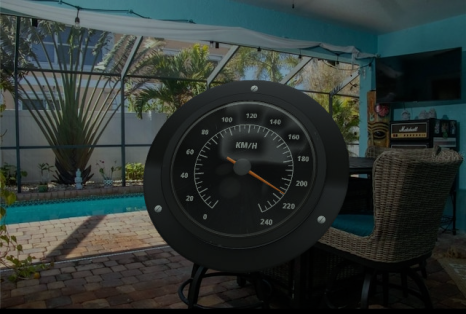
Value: 215 km/h
